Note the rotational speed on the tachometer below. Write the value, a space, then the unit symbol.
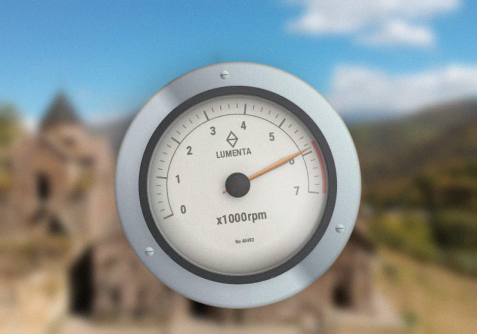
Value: 5900 rpm
